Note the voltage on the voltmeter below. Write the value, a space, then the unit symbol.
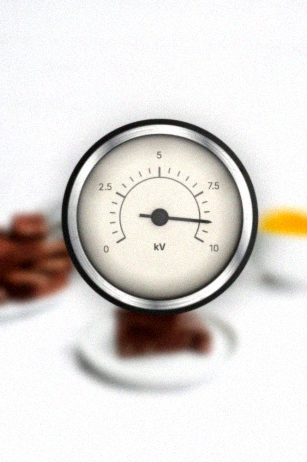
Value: 9 kV
